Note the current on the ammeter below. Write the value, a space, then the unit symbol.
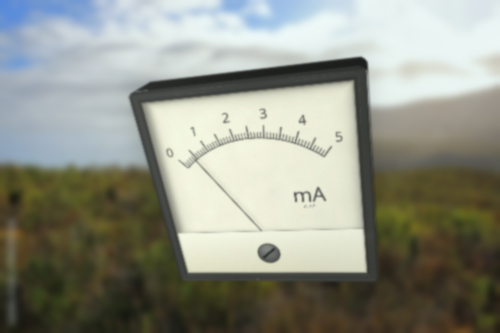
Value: 0.5 mA
